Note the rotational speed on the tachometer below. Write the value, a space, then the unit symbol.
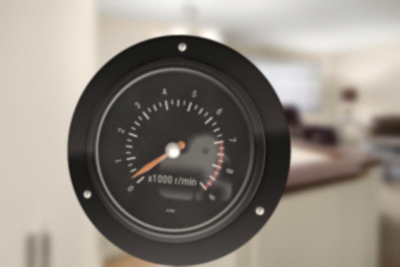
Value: 250 rpm
